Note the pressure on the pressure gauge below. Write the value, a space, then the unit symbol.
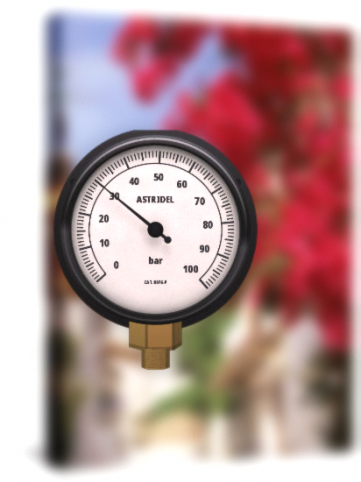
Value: 30 bar
